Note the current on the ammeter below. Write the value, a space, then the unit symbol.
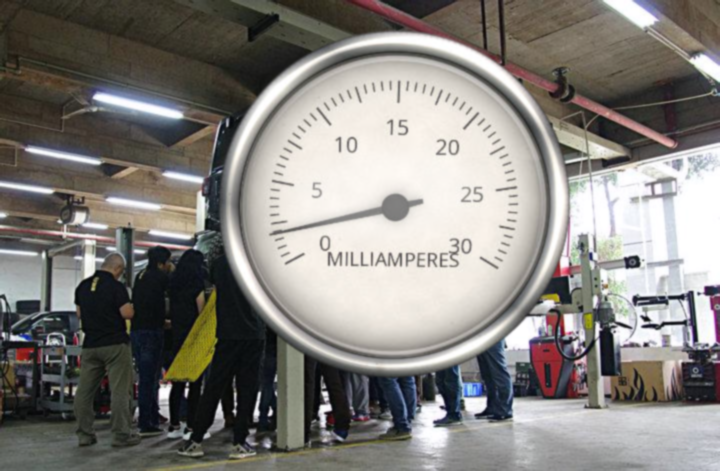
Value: 2 mA
